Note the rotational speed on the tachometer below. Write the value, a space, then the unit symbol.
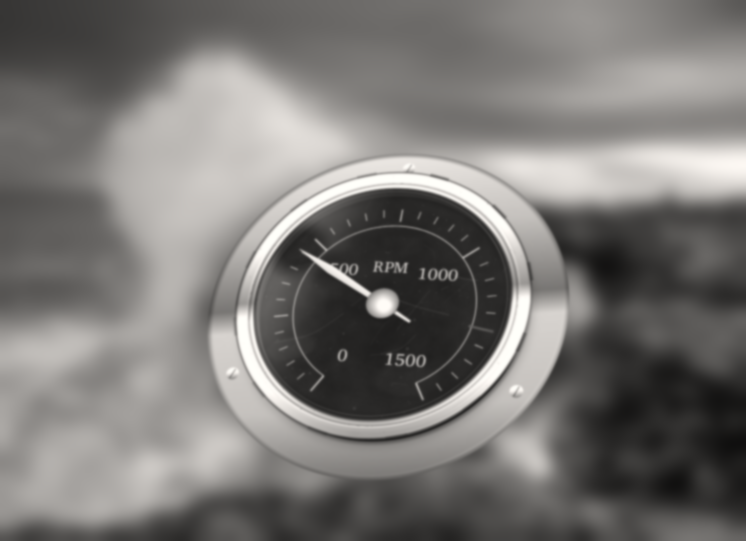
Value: 450 rpm
